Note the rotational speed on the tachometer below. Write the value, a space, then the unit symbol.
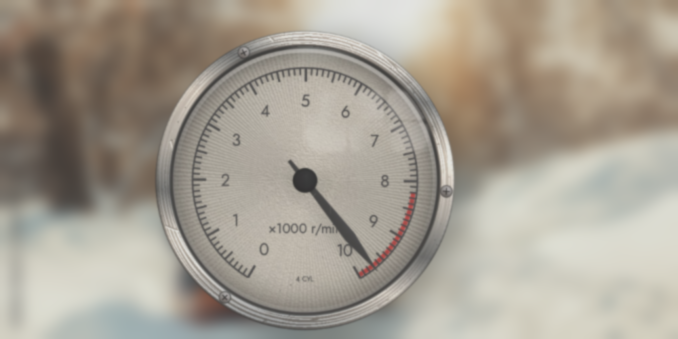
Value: 9700 rpm
